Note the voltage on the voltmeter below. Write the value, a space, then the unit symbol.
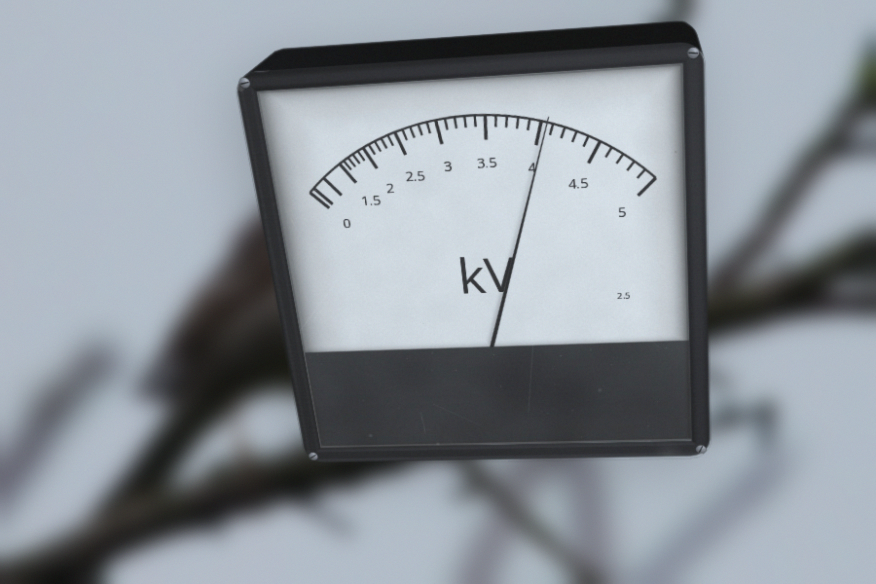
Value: 4.05 kV
